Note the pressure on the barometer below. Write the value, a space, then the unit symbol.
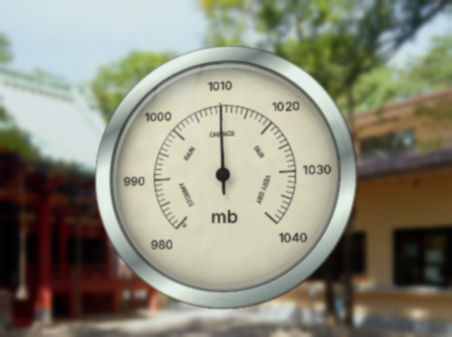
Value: 1010 mbar
